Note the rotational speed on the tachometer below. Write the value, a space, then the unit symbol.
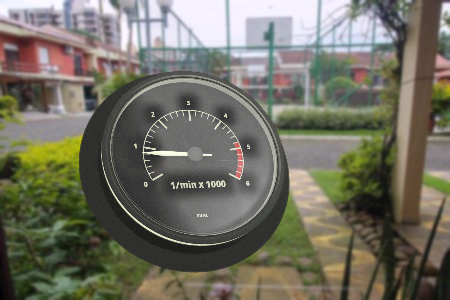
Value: 800 rpm
